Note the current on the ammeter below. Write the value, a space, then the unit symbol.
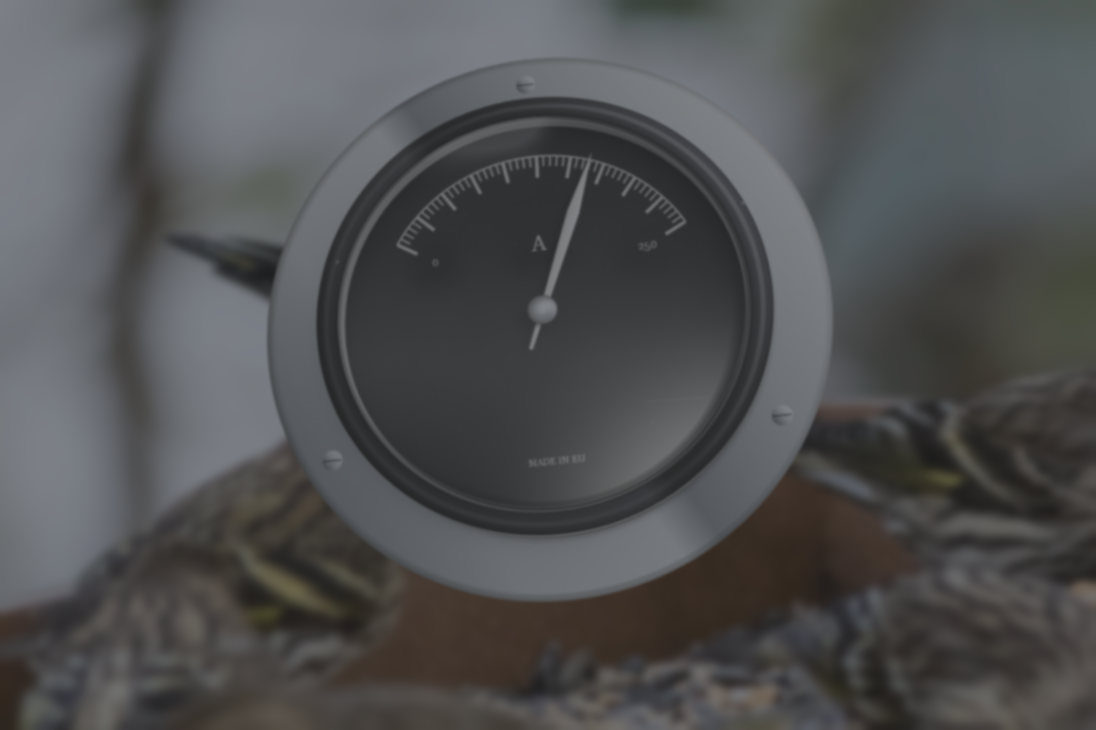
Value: 165 A
